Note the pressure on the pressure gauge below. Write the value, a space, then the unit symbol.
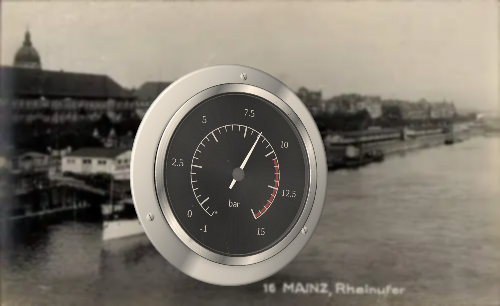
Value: 8.5 bar
